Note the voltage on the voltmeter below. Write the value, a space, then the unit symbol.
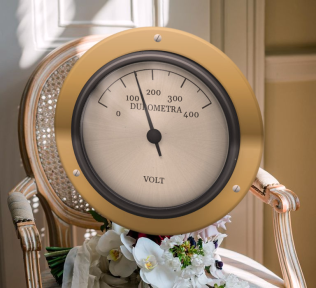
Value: 150 V
